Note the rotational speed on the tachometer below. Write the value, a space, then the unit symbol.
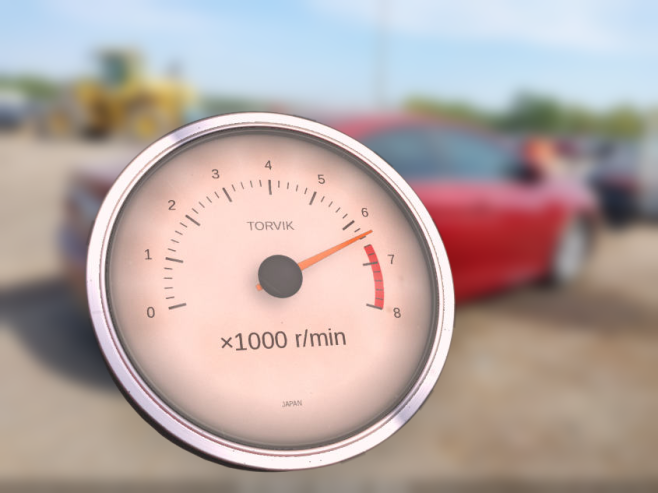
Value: 6400 rpm
